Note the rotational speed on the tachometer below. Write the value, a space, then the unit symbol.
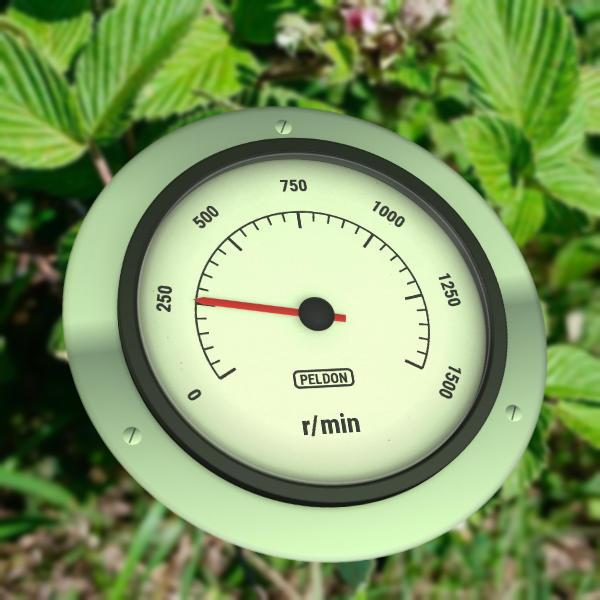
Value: 250 rpm
